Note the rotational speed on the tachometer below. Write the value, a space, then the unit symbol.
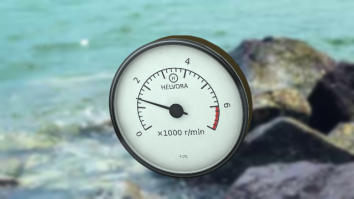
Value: 1400 rpm
